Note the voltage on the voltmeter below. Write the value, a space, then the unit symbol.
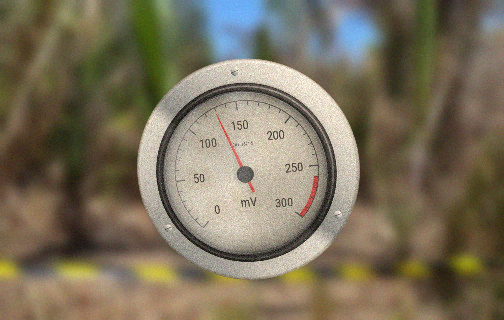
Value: 130 mV
